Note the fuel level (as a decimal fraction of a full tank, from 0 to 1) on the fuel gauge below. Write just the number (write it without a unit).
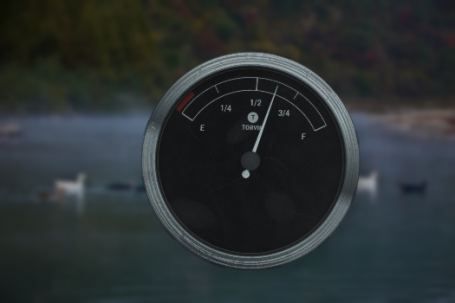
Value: 0.625
